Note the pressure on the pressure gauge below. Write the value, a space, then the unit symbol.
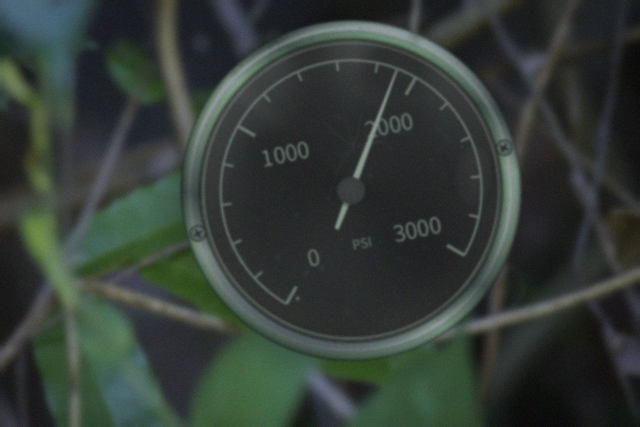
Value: 1900 psi
